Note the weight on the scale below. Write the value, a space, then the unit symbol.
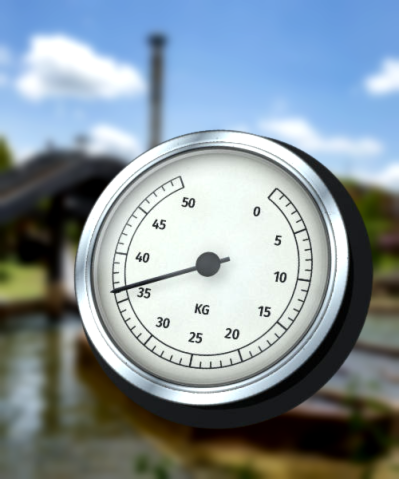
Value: 36 kg
